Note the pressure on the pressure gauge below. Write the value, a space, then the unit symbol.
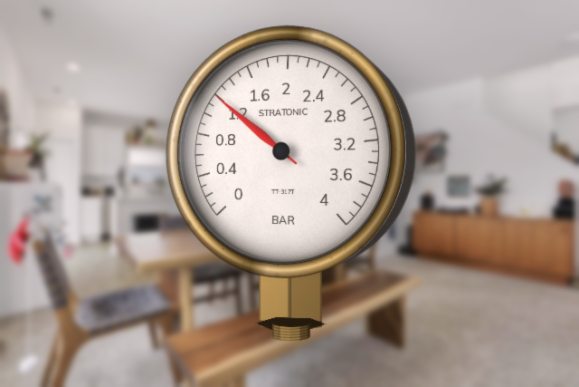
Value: 1.2 bar
